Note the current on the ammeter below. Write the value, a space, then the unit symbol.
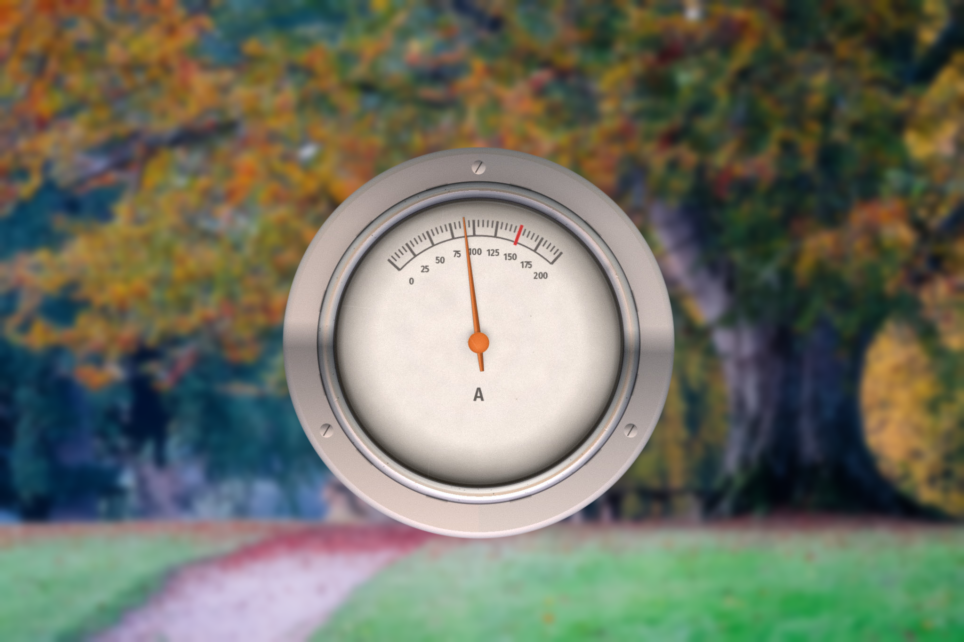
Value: 90 A
